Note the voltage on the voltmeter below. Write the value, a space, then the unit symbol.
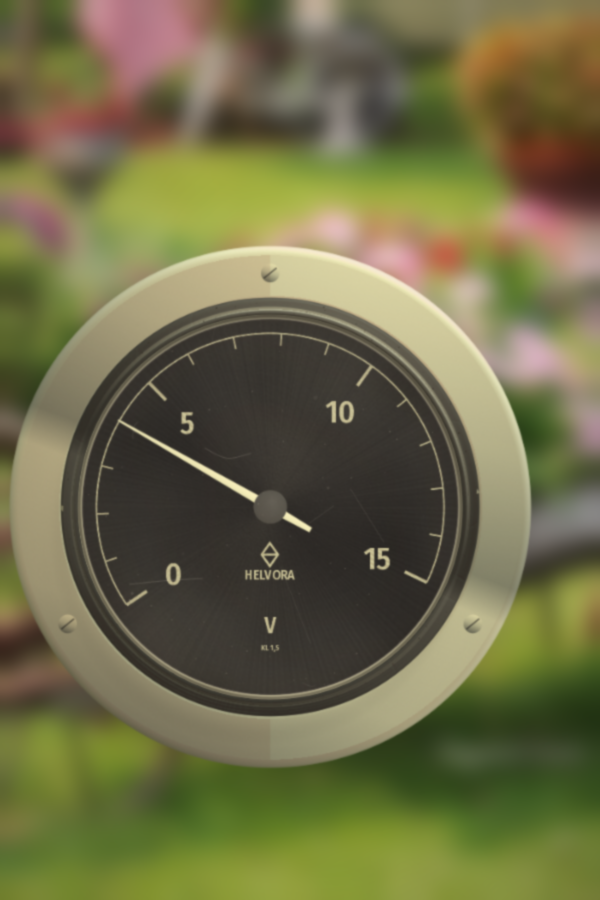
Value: 4 V
